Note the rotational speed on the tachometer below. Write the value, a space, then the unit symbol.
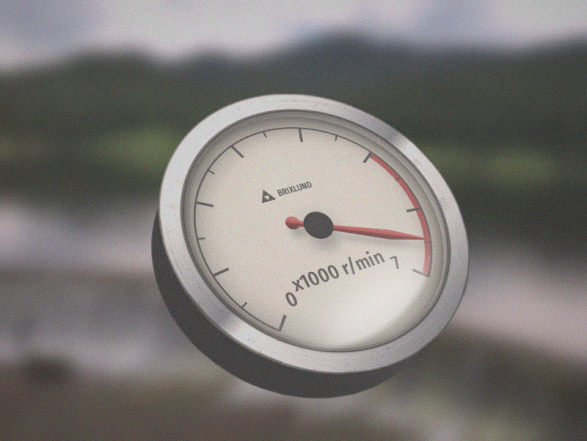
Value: 6500 rpm
